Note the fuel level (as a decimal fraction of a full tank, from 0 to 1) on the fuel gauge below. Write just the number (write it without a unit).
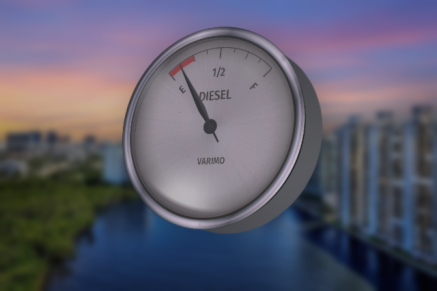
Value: 0.125
